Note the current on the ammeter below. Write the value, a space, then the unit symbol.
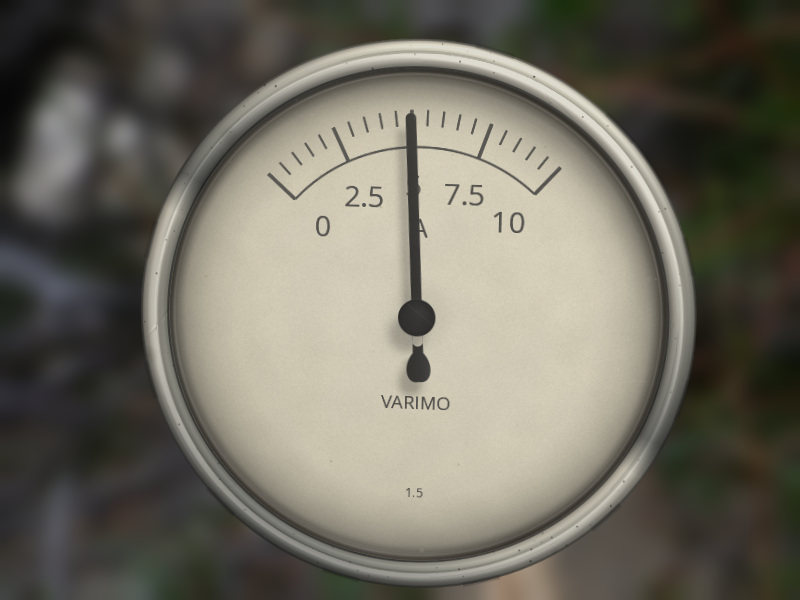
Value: 5 A
